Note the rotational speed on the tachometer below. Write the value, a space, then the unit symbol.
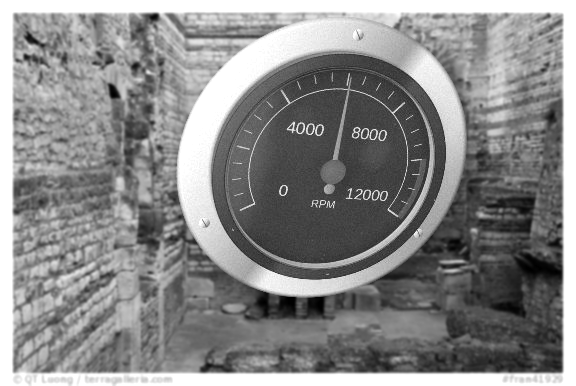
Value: 6000 rpm
